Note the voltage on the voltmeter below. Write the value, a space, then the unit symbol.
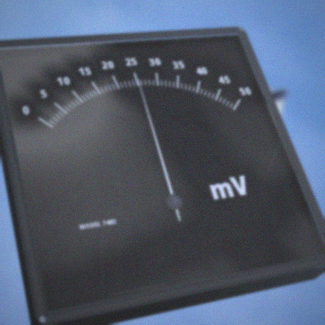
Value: 25 mV
